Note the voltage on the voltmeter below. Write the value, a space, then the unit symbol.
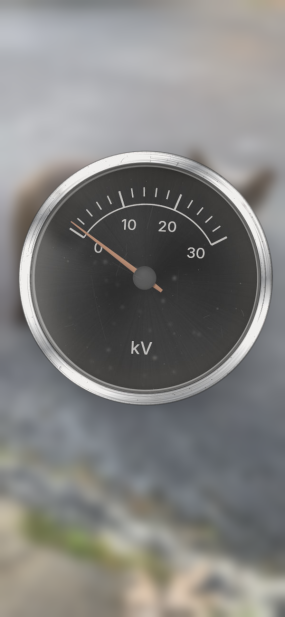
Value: 1 kV
